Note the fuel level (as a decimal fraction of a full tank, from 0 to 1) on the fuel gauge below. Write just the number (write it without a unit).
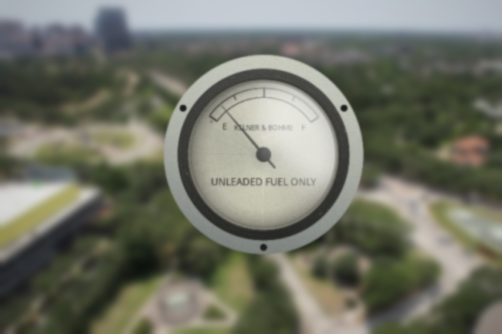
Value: 0.125
